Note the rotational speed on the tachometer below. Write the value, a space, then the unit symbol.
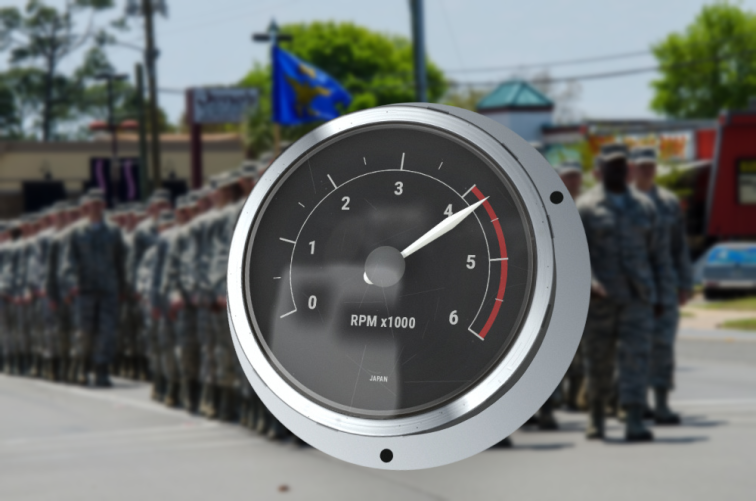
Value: 4250 rpm
